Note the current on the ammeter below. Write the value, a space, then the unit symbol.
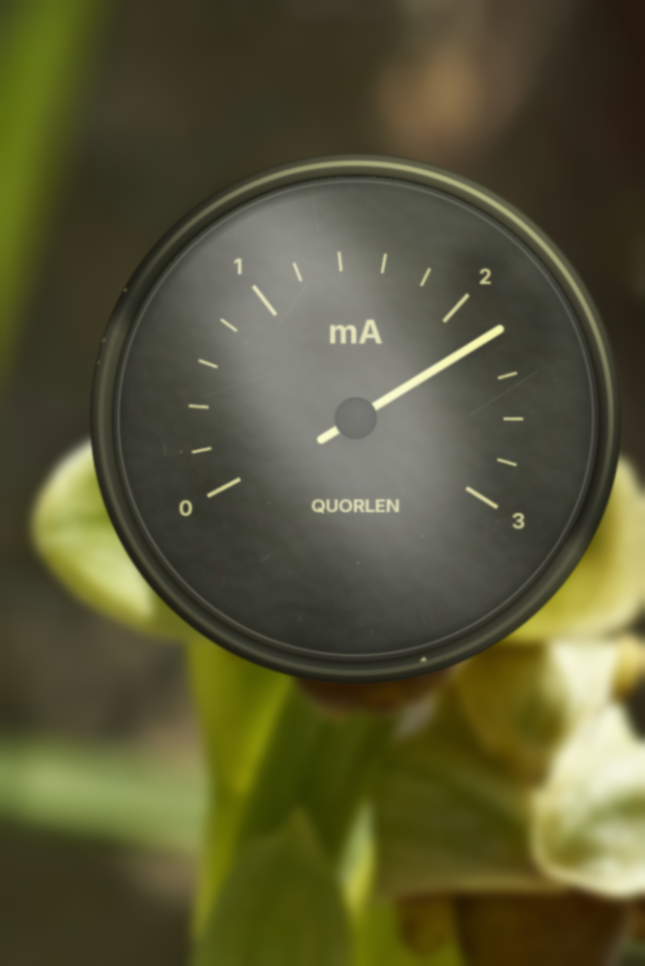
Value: 2.2 mA
